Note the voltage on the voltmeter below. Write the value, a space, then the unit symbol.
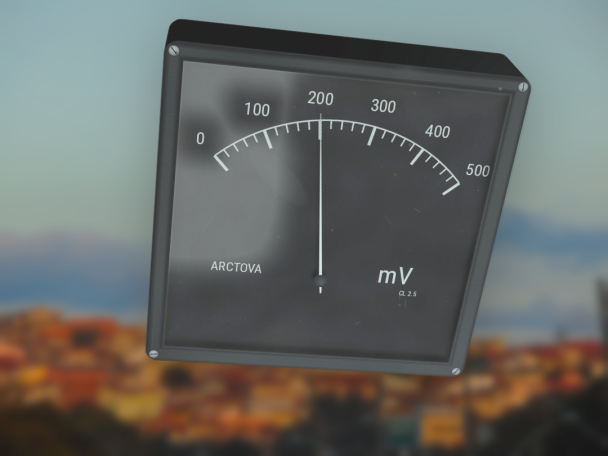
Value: 200 mV
